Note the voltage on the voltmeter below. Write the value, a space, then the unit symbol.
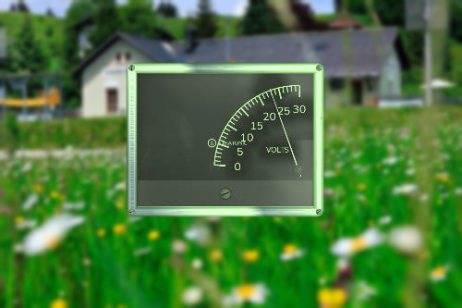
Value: 23 V
